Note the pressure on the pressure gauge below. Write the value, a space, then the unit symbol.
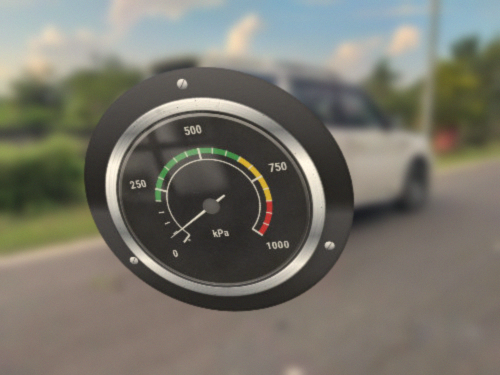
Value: 50 kPa
